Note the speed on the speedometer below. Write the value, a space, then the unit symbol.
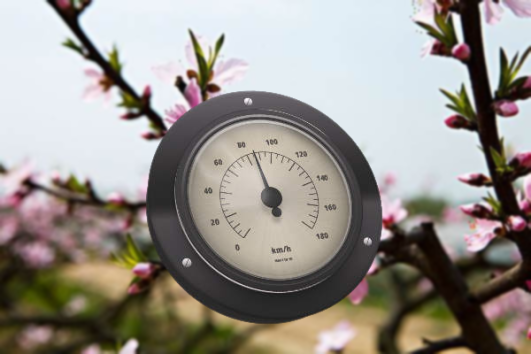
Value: 85 km/h
